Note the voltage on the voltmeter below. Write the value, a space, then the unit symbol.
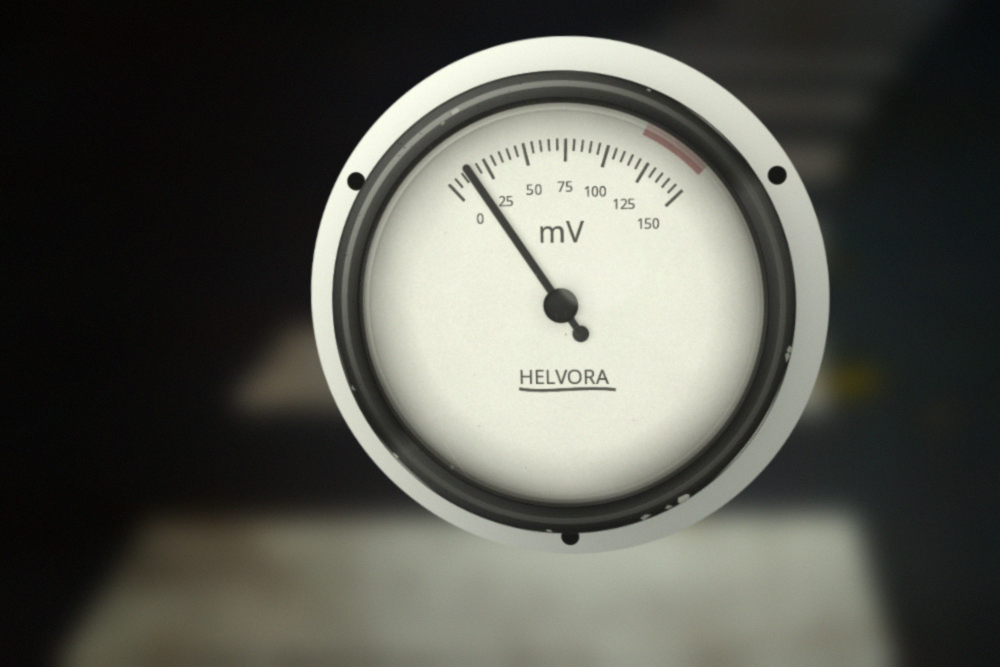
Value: 15 mV
